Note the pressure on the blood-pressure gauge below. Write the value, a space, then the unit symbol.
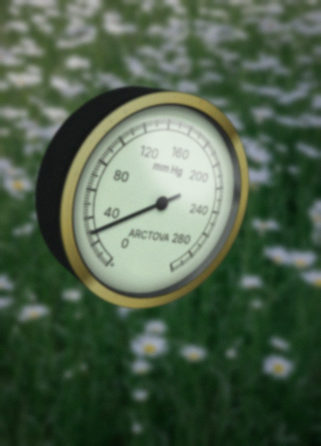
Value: 30 mmHg
